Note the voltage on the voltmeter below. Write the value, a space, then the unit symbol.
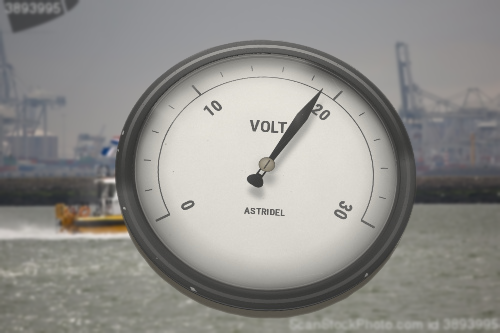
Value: 19 V
